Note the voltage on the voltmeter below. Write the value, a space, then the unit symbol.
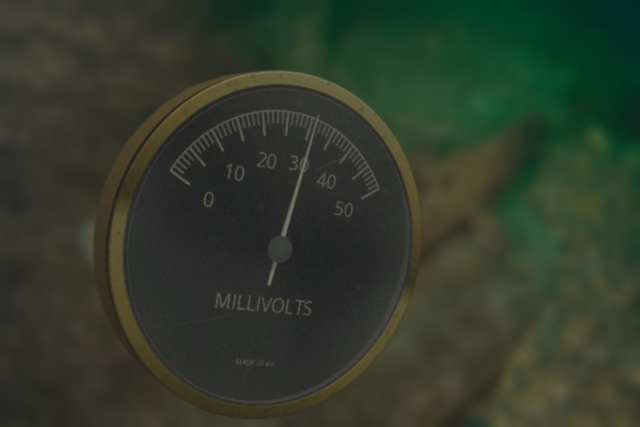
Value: 30 mV
